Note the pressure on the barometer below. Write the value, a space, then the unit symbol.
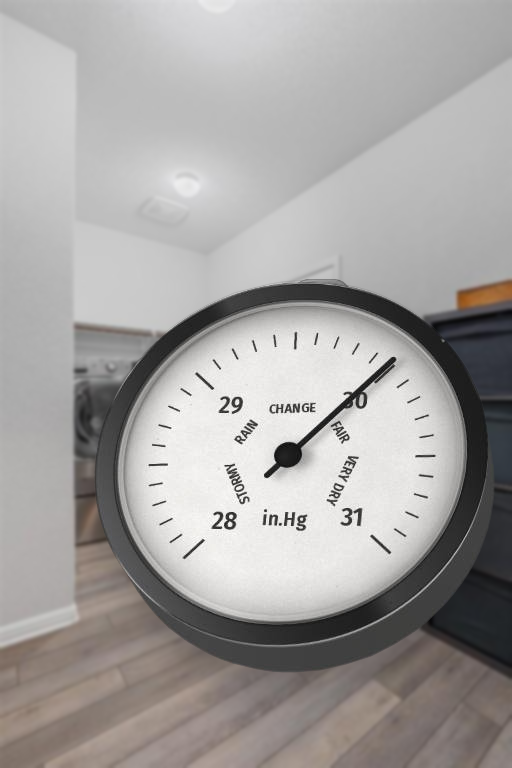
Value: 30 inHg
